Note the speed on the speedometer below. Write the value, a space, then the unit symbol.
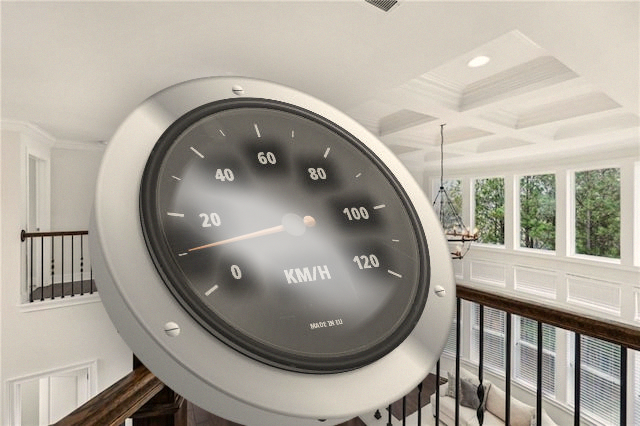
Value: 10 km/h
